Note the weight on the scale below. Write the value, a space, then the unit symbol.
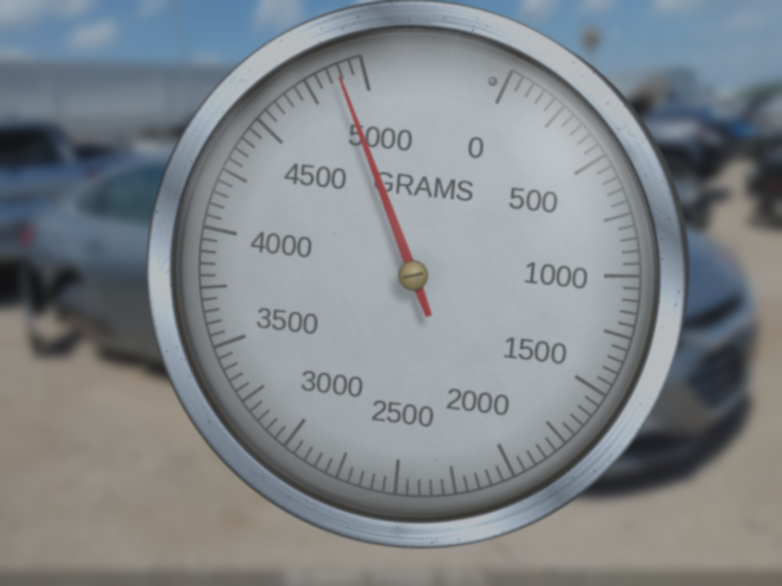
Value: 4900 g
